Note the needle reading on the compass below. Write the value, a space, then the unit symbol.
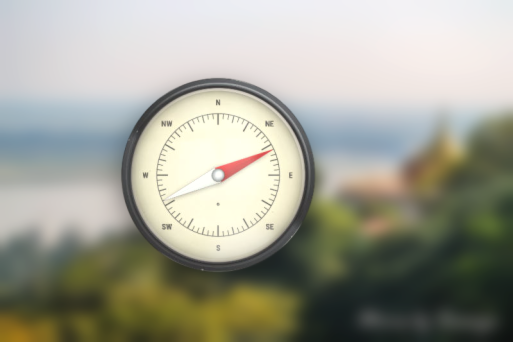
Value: 65 °
